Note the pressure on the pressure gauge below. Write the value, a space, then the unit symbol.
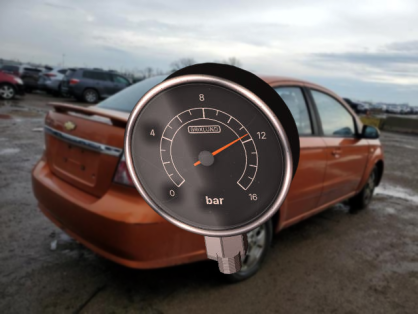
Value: 11.5 bar
